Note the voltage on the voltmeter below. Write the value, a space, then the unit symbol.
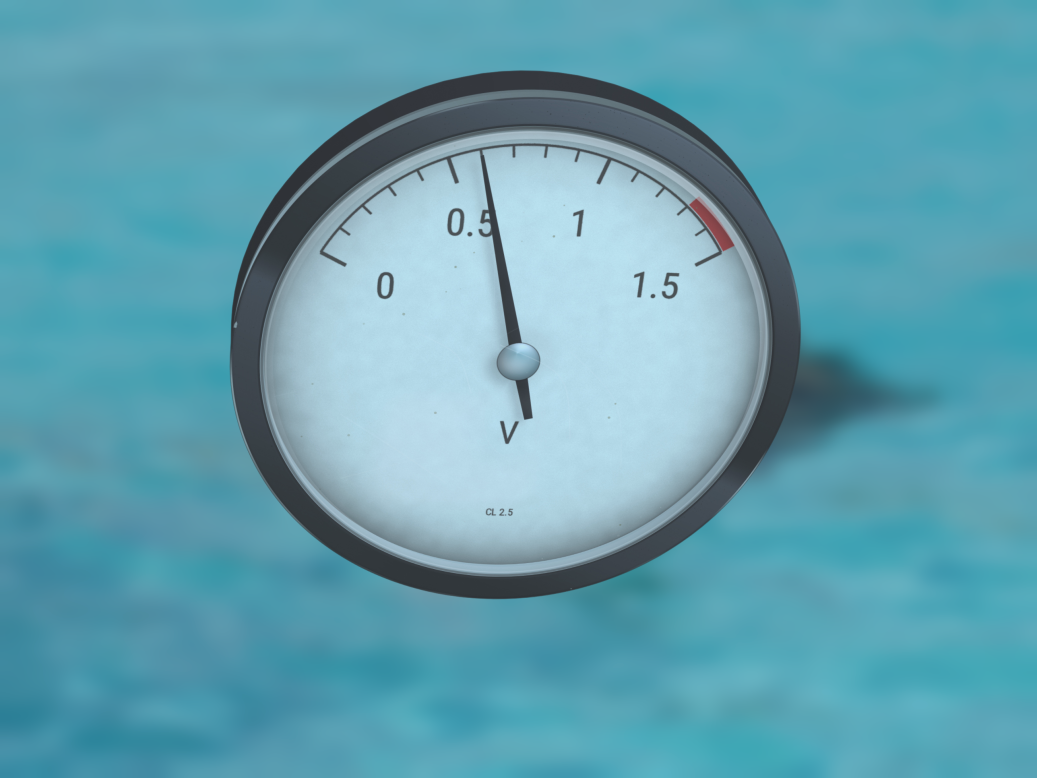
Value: 0.6 V
